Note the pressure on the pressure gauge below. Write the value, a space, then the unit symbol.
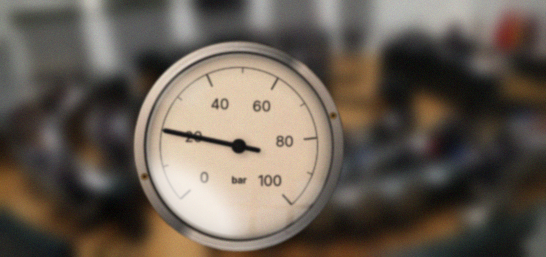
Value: 20 bar
